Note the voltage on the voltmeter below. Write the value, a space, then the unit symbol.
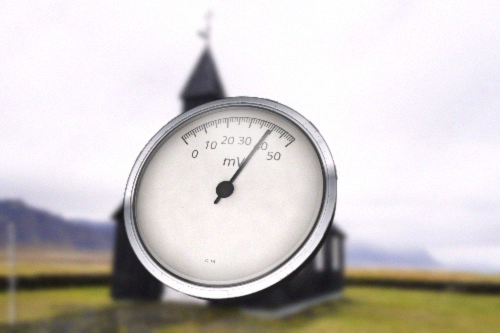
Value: 40 mV
